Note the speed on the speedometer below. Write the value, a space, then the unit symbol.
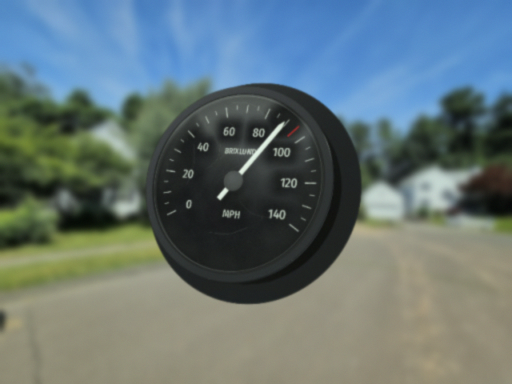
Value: 90 mph
